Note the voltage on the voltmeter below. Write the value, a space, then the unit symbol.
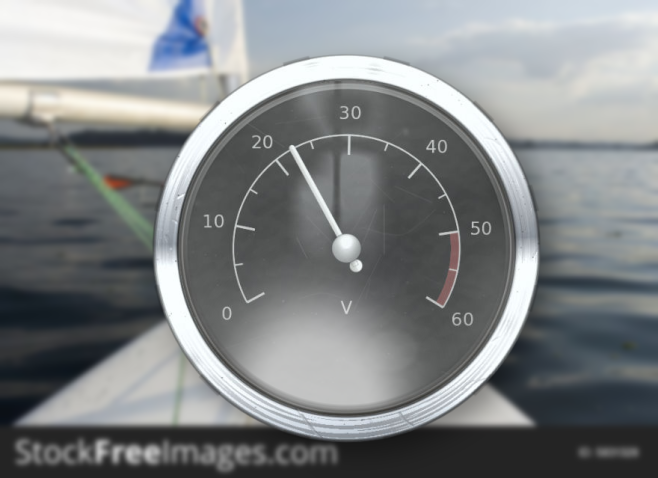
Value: 22.5 V
